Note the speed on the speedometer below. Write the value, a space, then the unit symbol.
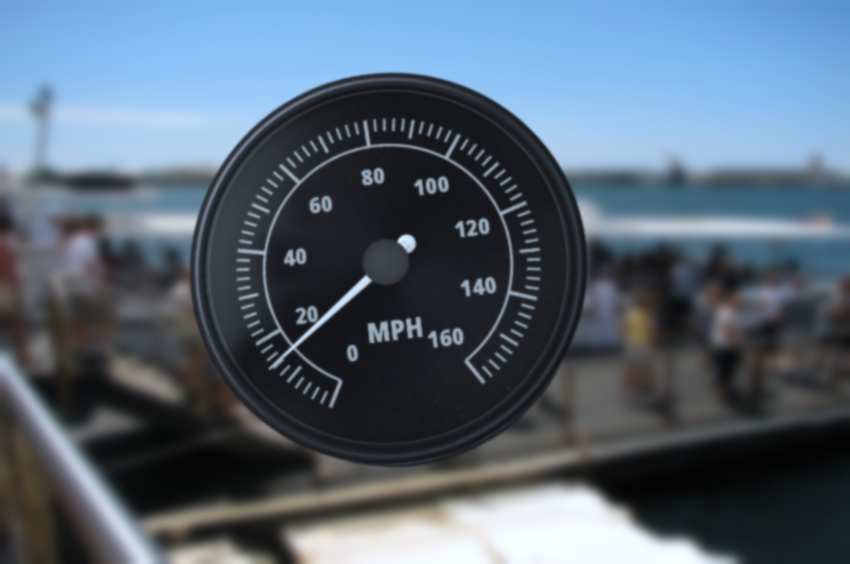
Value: 14 mph
